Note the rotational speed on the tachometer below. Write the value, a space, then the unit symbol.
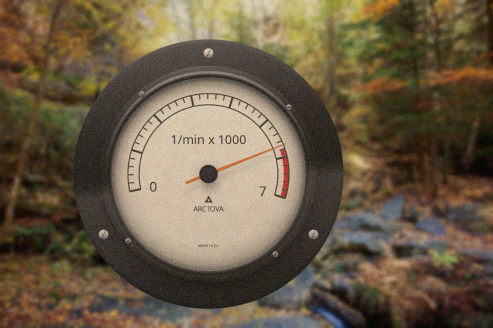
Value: 5700 rpm
